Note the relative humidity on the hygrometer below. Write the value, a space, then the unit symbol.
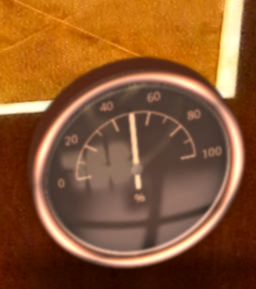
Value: 50 %
